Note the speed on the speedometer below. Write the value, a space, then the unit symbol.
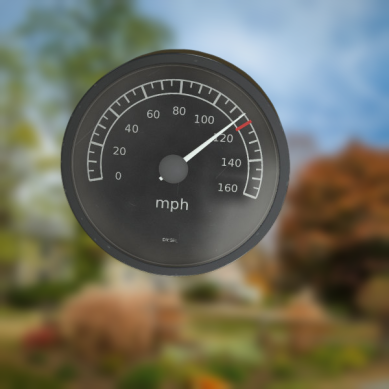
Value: 115 mph
